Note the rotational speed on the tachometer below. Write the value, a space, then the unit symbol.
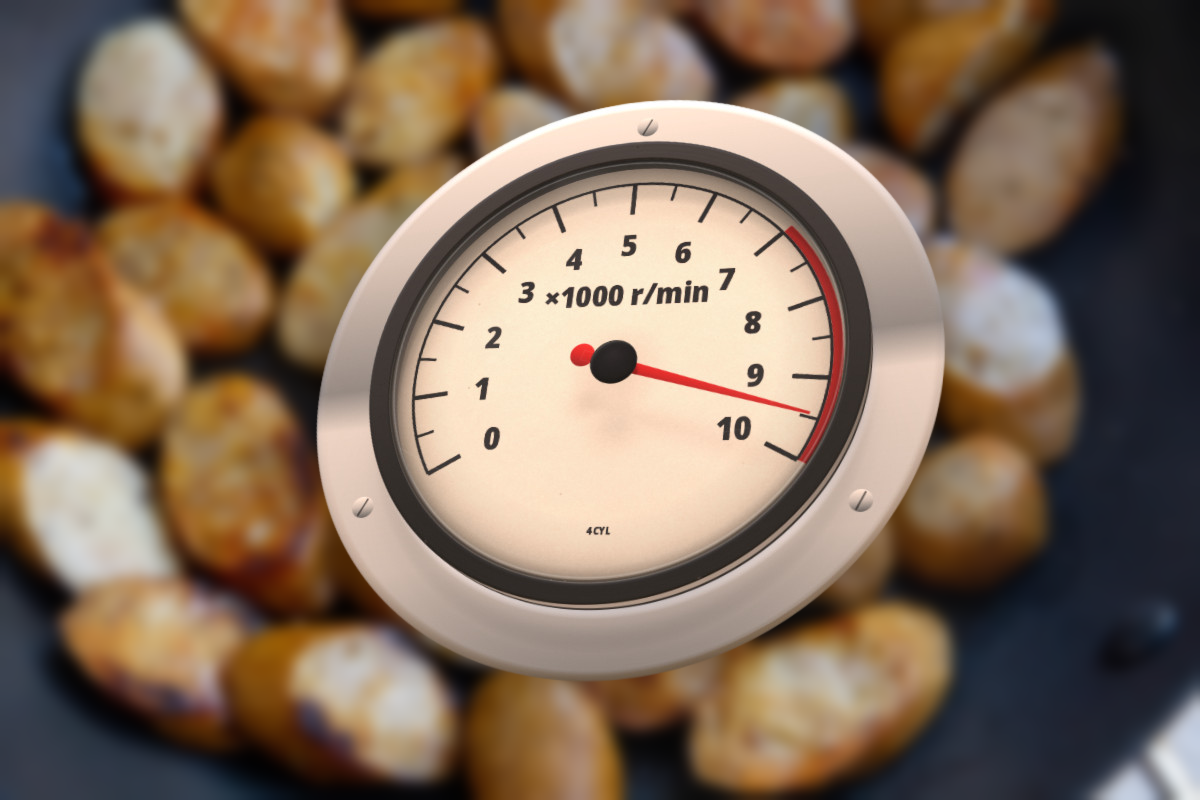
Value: 9500 rpm
